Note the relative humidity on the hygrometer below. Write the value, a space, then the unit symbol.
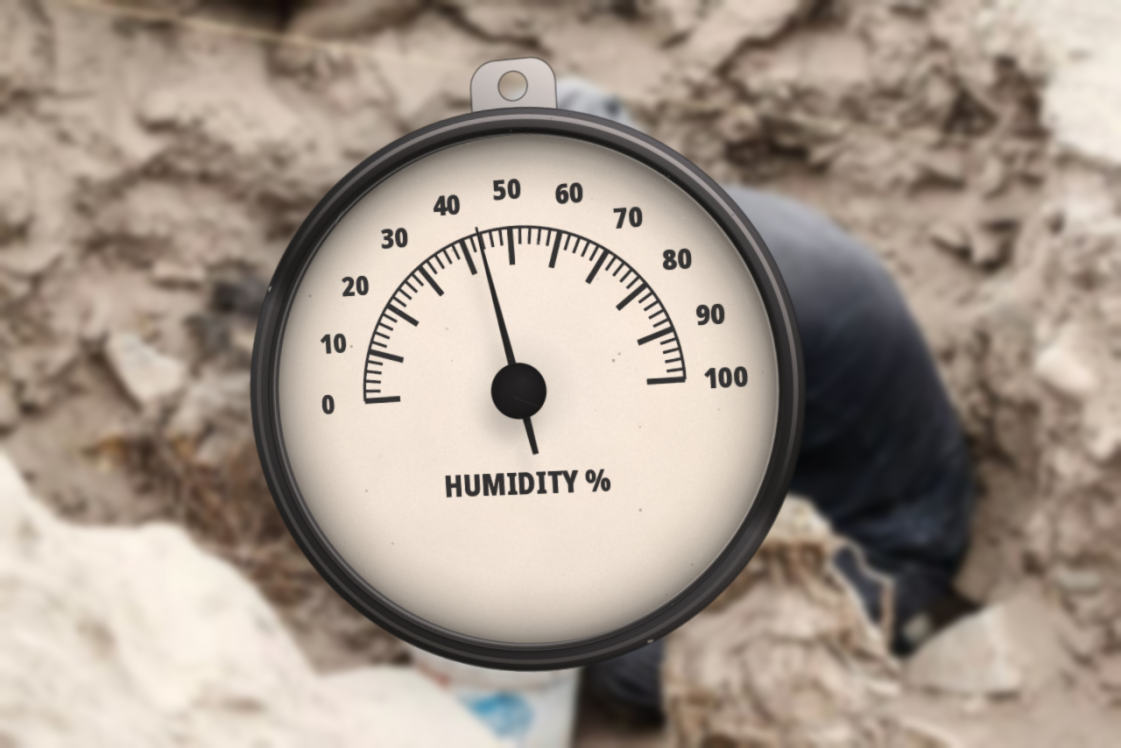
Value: 44 %
